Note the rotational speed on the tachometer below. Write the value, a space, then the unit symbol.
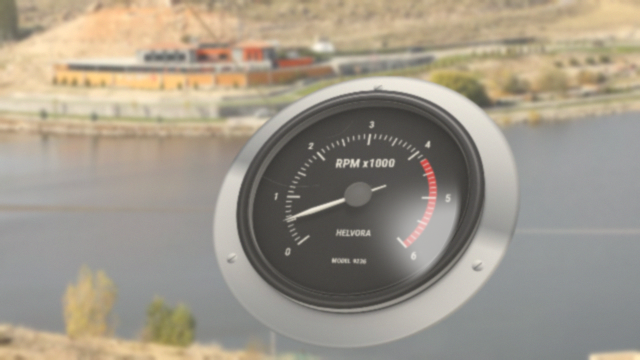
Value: 500 rpm
